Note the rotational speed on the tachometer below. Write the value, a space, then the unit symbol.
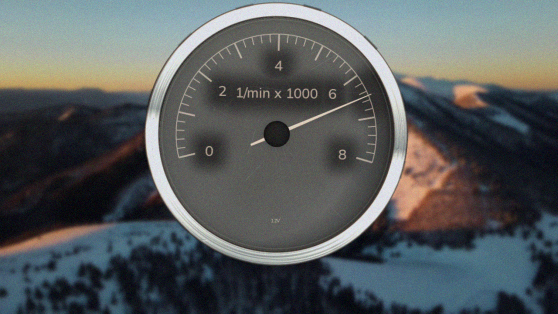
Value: 6500 rpm
